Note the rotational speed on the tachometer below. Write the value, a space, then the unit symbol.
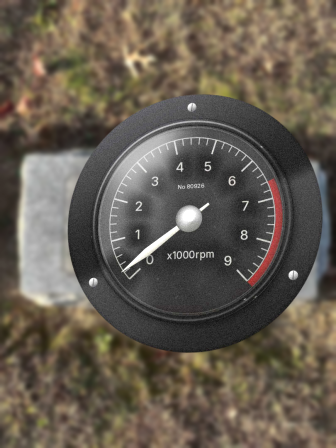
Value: 200 rpm
